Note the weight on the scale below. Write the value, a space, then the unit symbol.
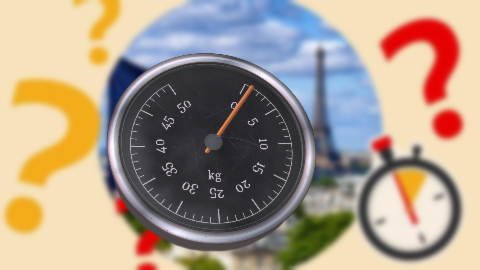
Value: 1 kg
